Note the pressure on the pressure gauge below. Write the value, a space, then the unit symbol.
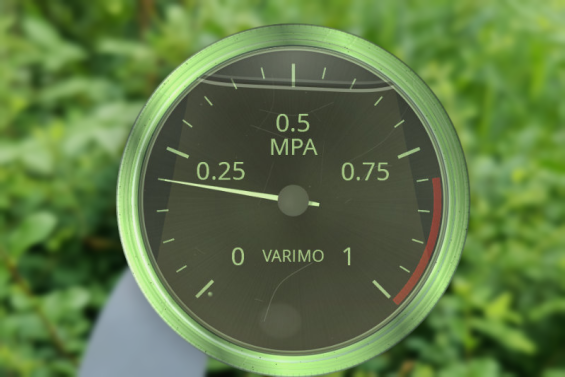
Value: 0.2 MPa
